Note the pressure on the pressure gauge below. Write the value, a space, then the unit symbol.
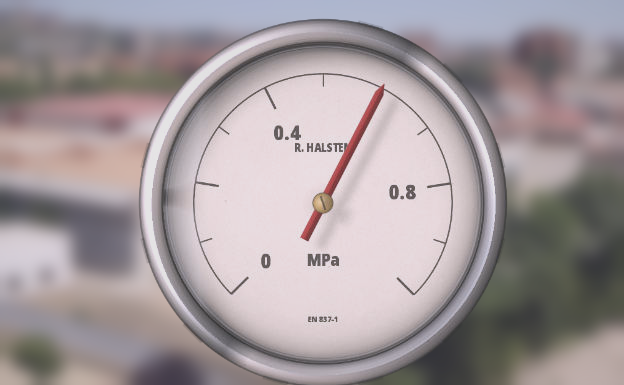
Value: 0.6 MPa
